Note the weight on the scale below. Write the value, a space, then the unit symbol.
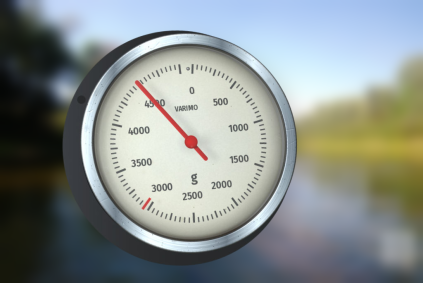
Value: 4500 g
